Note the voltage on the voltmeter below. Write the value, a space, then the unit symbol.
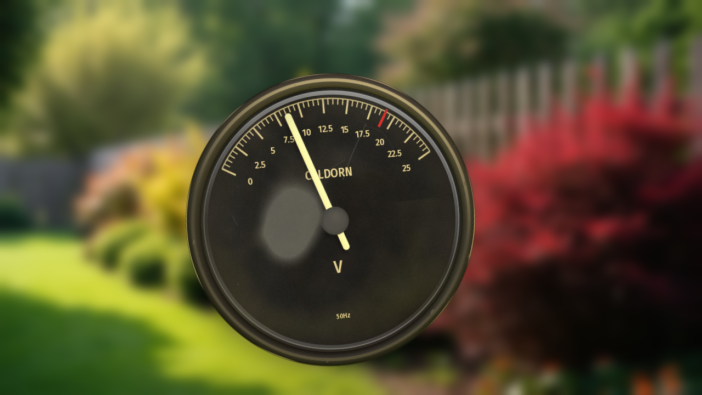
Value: 8.5 V
